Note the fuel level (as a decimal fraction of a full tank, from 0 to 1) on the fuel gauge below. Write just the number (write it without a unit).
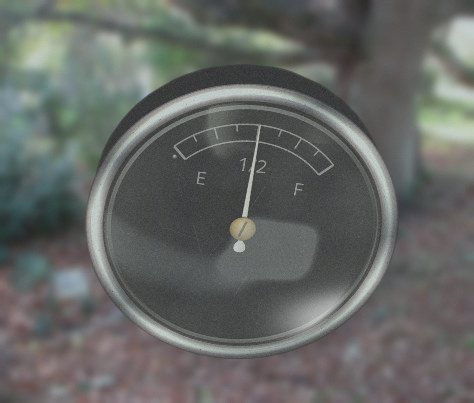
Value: 0.5
